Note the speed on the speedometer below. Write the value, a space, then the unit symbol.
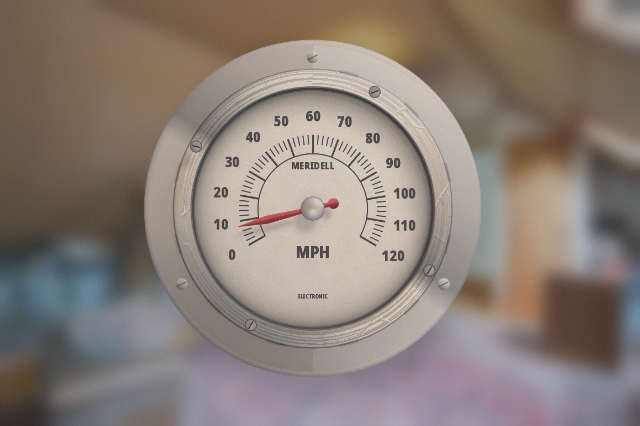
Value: 8 mph
